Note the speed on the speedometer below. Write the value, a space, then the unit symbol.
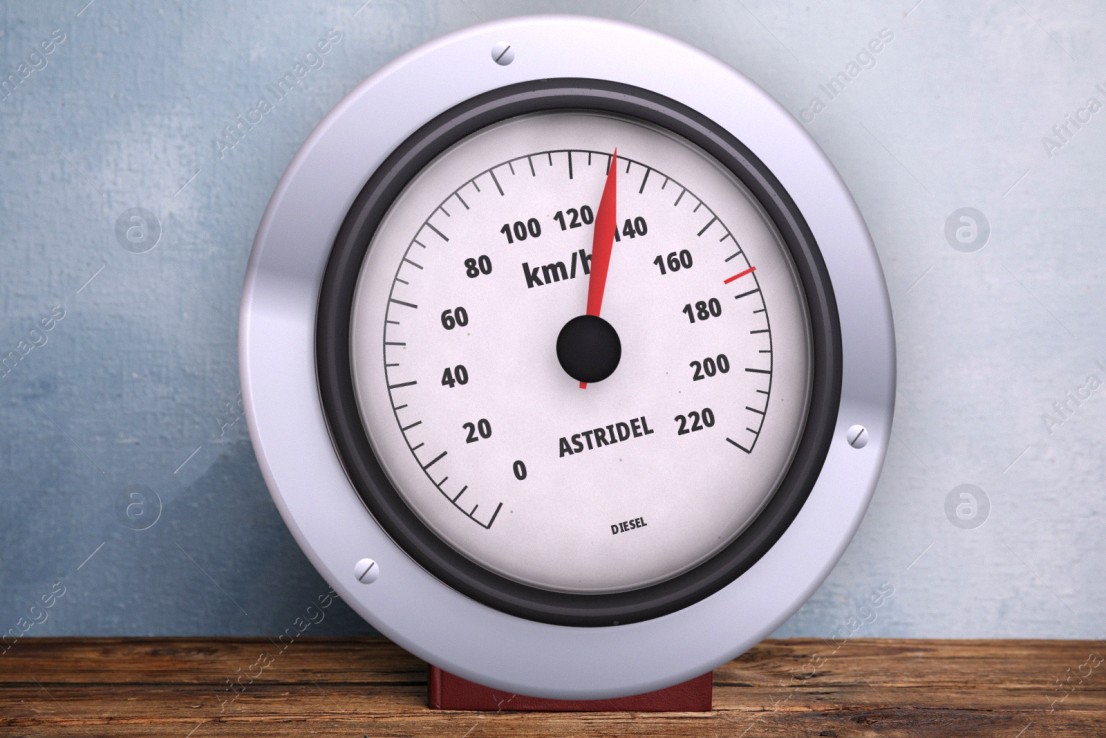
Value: 130 km/h
